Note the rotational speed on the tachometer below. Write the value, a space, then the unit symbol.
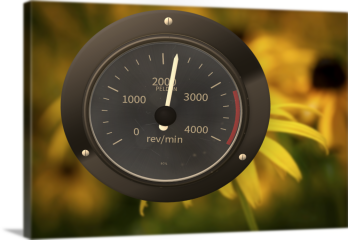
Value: 2200 rpm
